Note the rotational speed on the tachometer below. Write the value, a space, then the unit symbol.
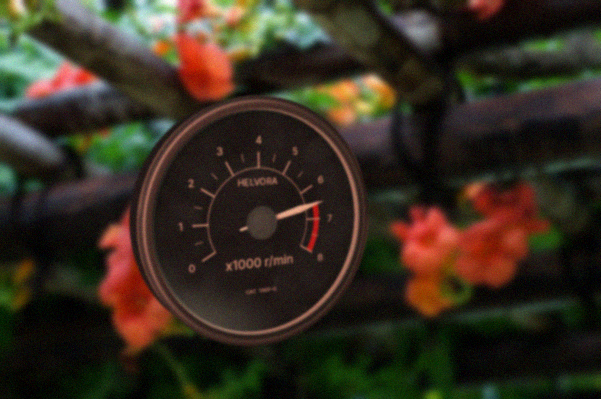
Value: 6500 rpm
